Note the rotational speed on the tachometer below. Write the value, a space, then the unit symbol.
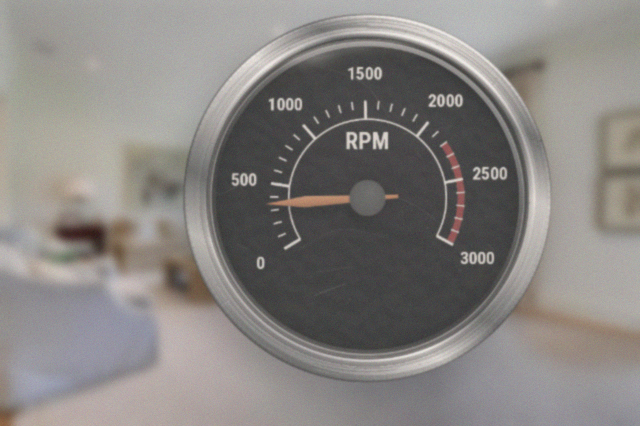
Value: 350 rpm
